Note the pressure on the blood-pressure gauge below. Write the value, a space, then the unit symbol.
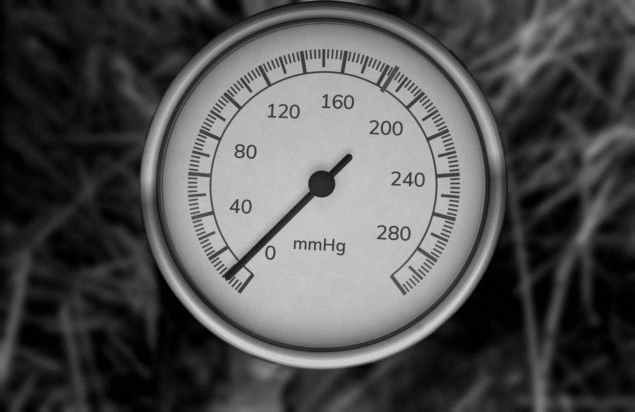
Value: 8 mmHg
